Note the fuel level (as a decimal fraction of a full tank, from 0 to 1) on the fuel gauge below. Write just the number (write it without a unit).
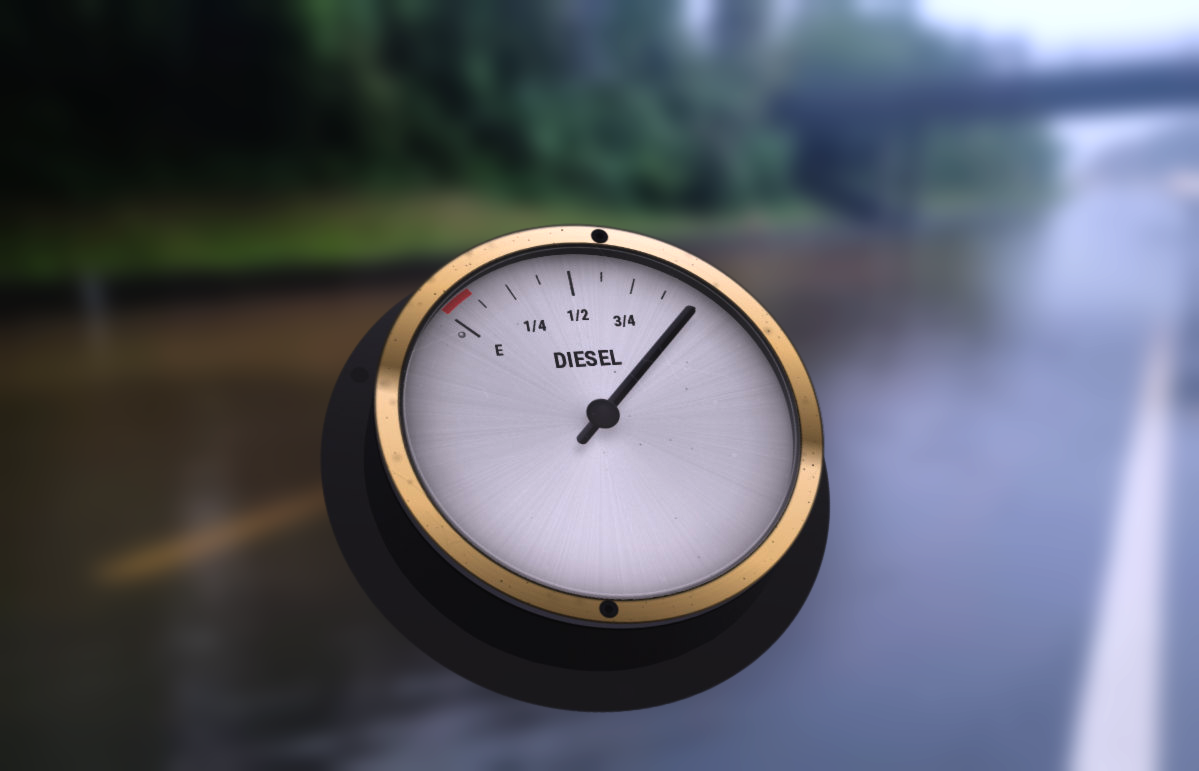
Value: 1
